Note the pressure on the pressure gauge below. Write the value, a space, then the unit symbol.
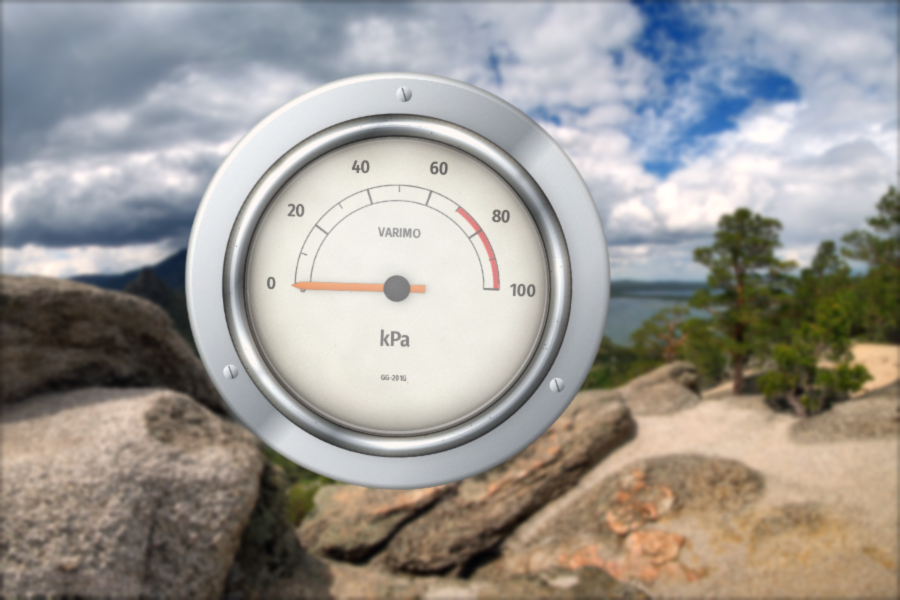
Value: 0 kPa
